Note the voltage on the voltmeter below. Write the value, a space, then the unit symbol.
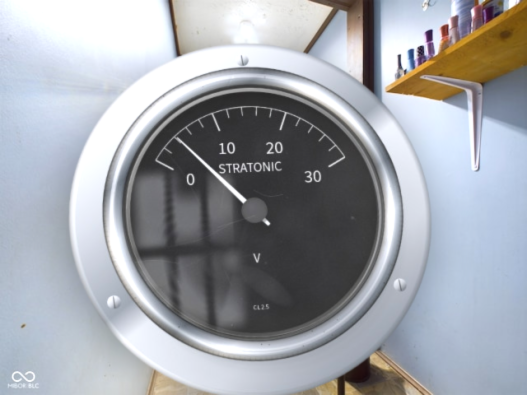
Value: 4 V
